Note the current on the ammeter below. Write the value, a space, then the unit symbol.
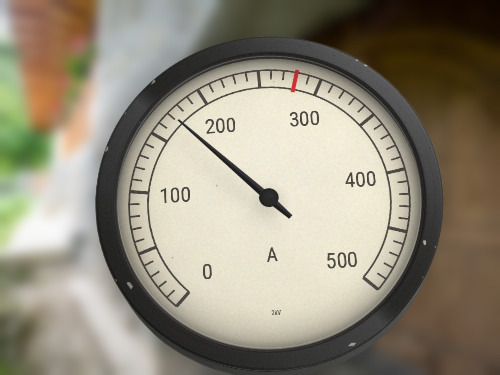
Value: 170 A
